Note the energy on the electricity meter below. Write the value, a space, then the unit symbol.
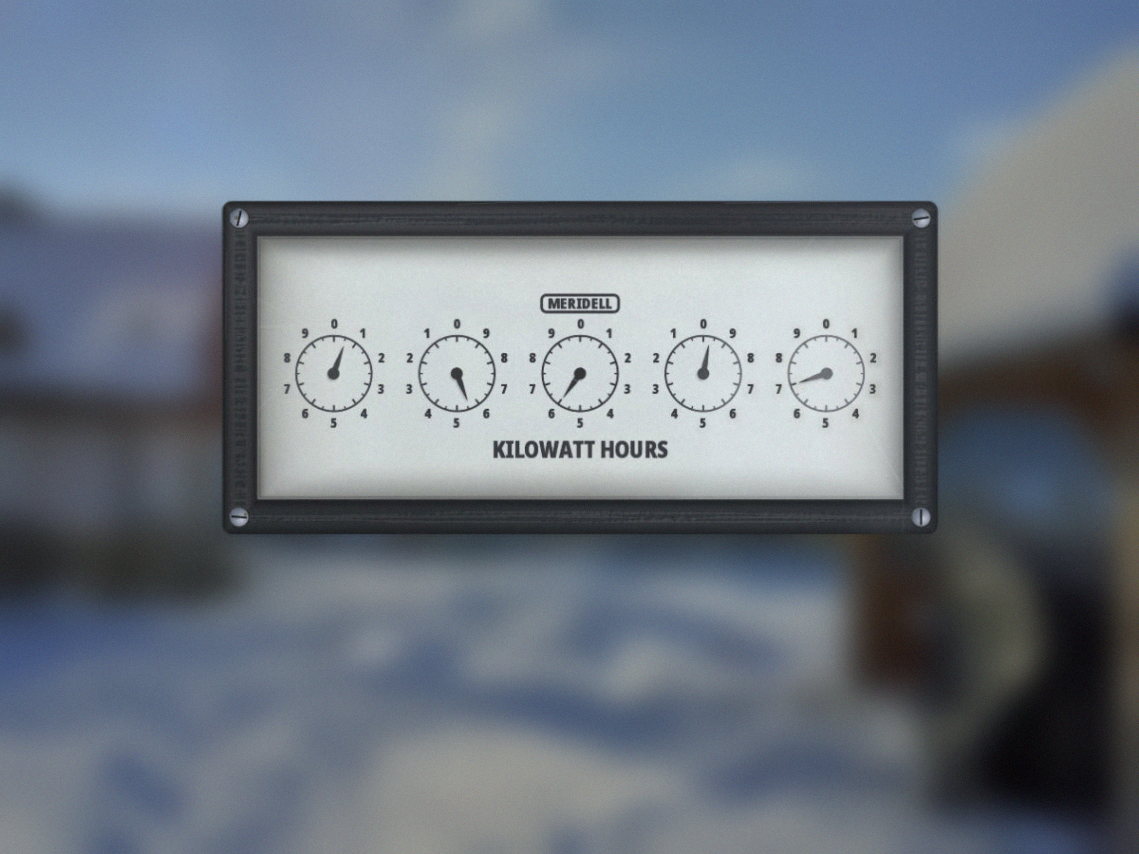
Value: 5597 kWh
